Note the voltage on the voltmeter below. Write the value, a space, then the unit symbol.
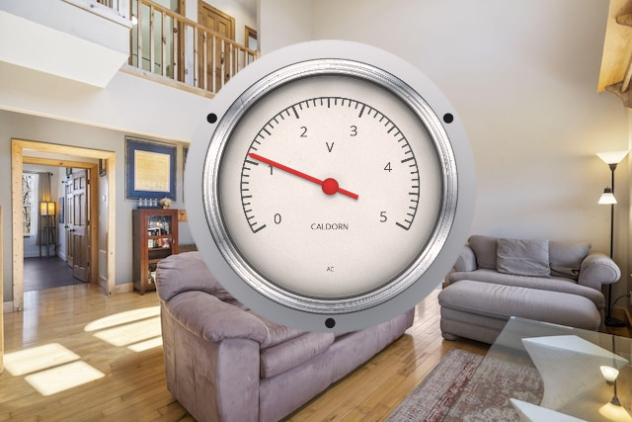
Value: 1.1 V
